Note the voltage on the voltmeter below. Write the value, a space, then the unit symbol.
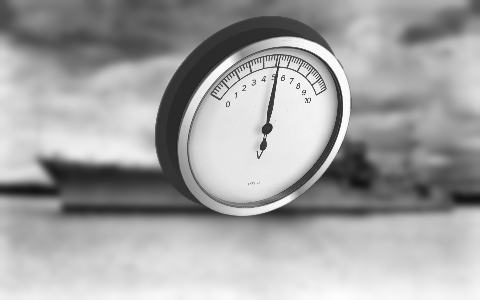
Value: 5 V
